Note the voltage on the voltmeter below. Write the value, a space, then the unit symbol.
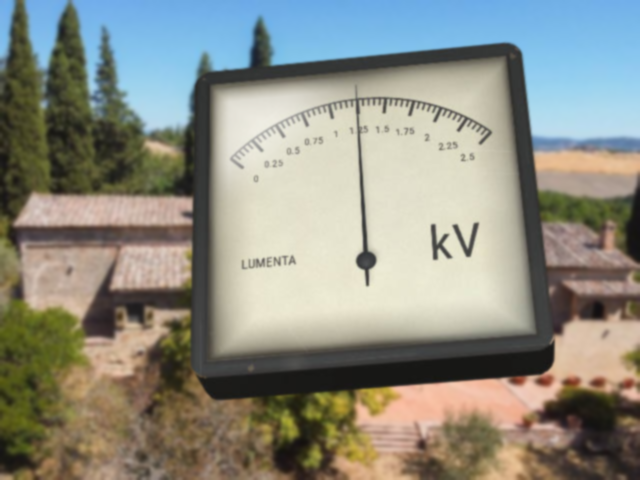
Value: 1.25 kV
